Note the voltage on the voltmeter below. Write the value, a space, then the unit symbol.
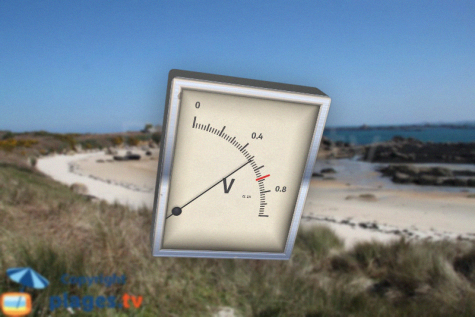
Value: 0.5 V
